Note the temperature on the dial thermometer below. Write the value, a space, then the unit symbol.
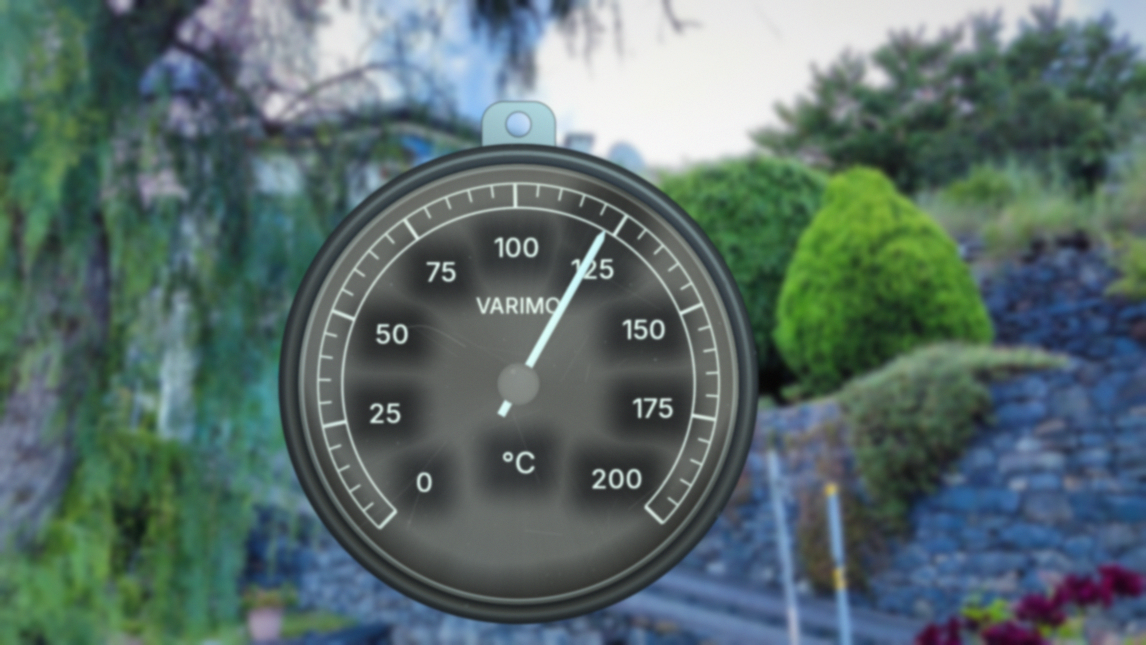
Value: 122.5 °C
